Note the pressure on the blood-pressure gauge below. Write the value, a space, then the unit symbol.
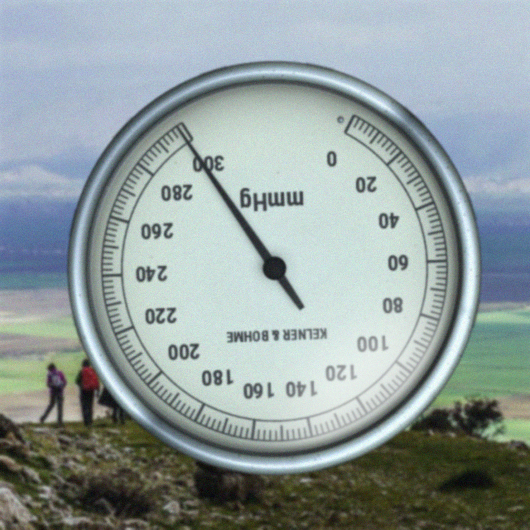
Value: 298 mmHg
